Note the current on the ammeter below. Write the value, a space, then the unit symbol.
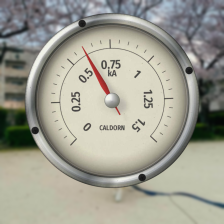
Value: 0.6 kA
